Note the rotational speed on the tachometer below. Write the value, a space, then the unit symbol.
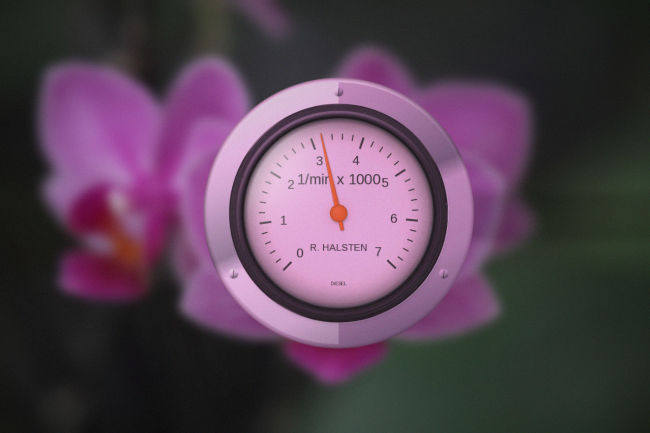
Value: 3200 rpm
